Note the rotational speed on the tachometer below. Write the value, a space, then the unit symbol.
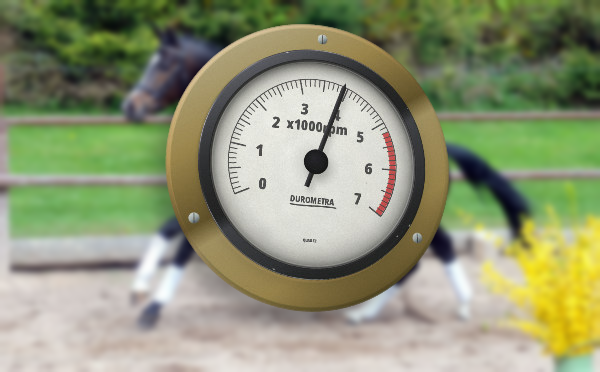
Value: 3900 rpm
